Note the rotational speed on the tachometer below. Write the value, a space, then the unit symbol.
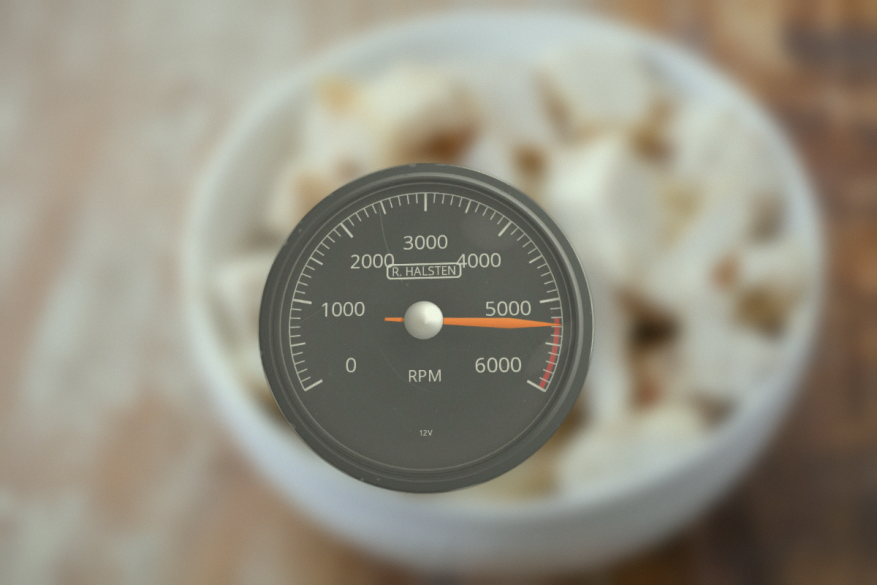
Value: 5300 rpm
